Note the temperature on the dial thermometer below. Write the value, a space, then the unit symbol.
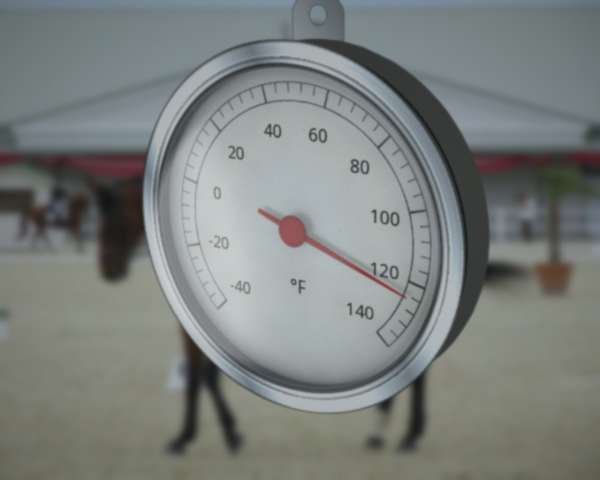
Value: 124 °F
